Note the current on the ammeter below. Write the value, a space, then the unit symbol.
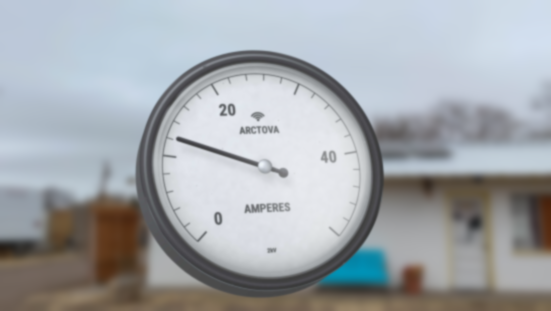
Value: 12 A
